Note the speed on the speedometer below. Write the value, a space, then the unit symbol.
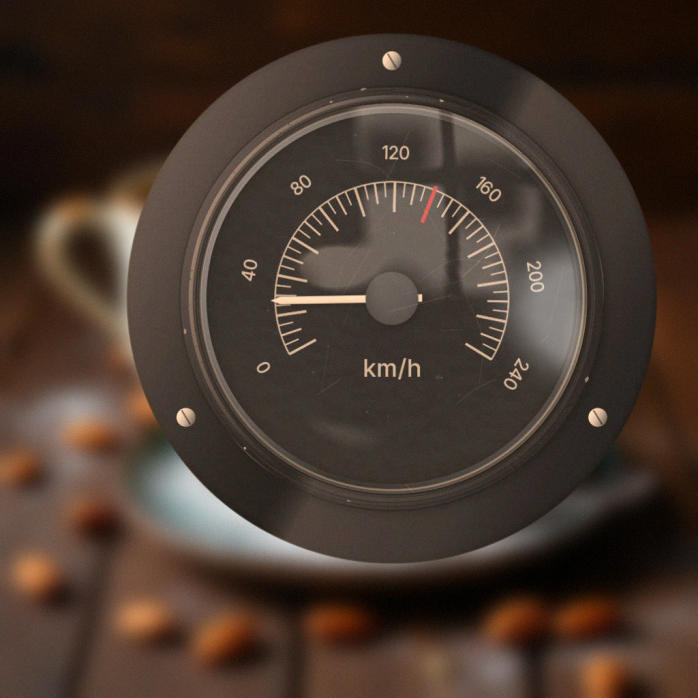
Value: 27.5 km/h
